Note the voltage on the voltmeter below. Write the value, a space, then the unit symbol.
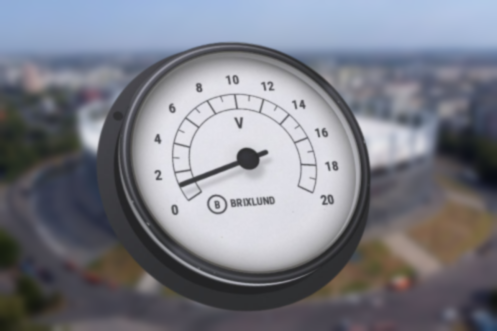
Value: 1 V
